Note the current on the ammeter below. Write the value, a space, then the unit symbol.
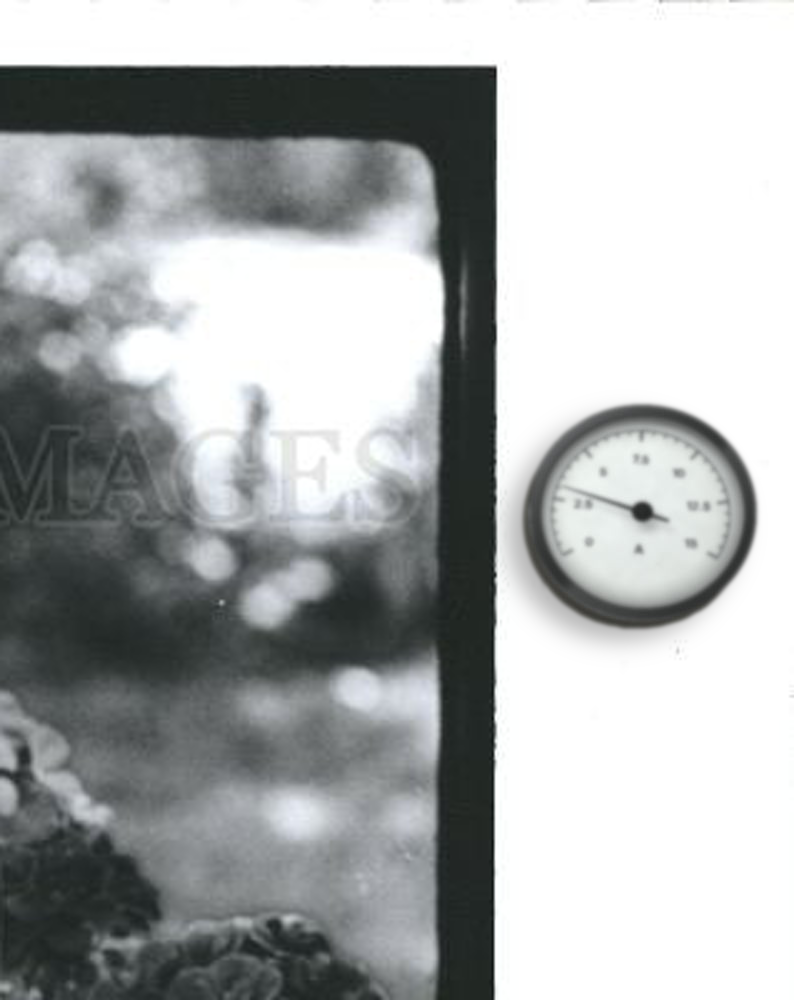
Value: 3 A
